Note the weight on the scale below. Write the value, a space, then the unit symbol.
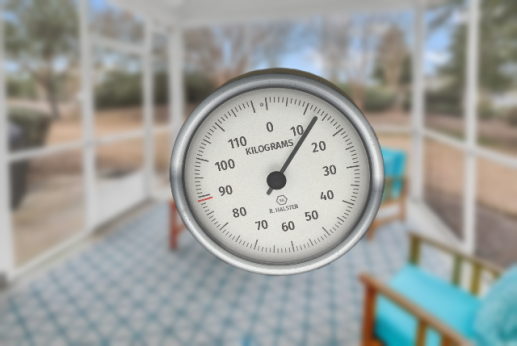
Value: 13 kg
